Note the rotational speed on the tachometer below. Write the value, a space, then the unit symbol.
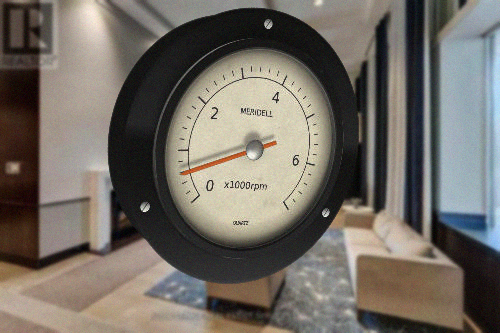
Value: 600 rpm
